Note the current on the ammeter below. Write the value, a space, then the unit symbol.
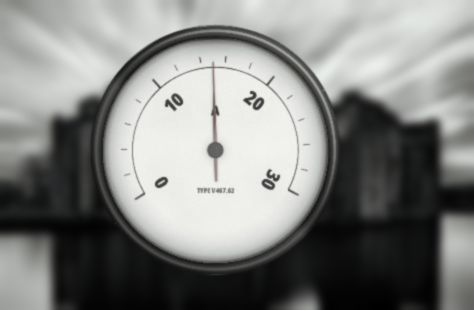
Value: 15 A
